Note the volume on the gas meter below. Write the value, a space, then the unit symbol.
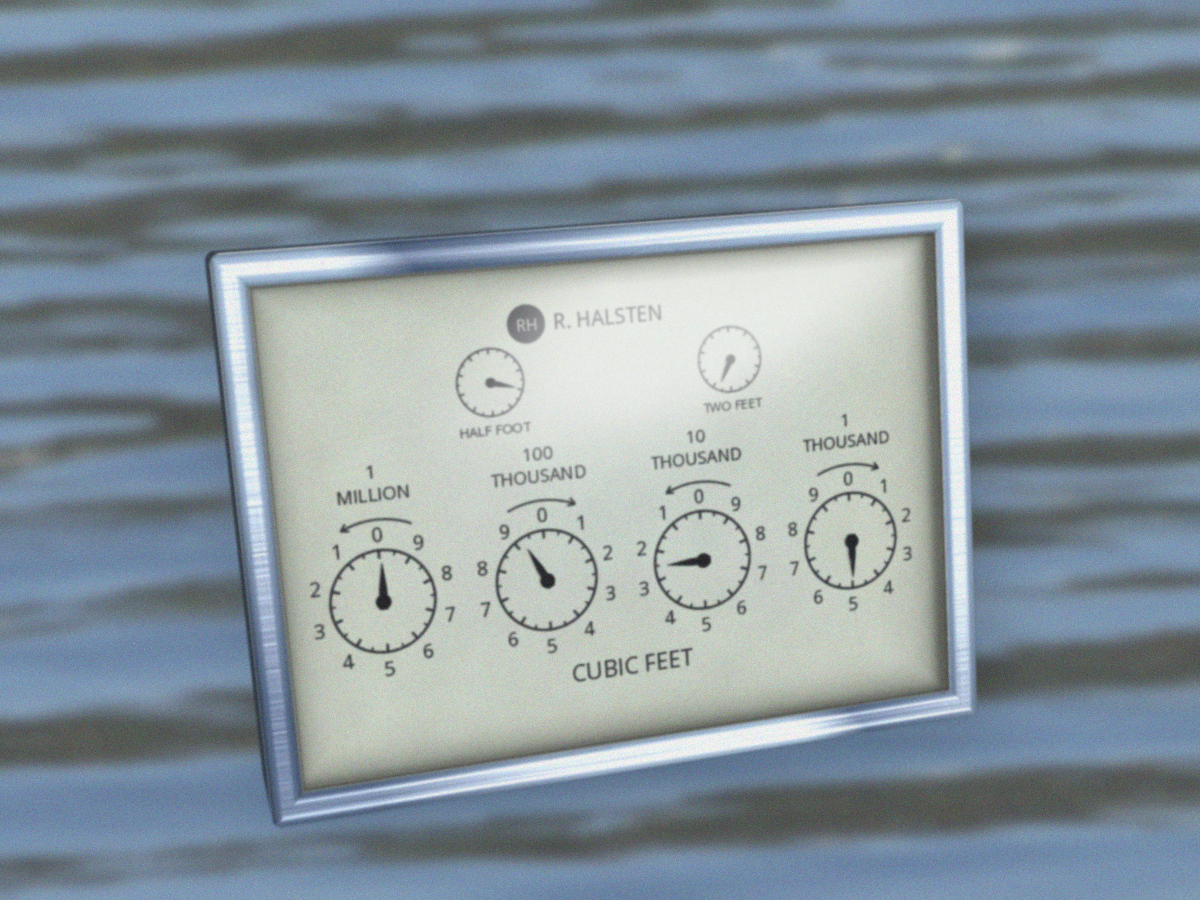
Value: 992500 ft³
